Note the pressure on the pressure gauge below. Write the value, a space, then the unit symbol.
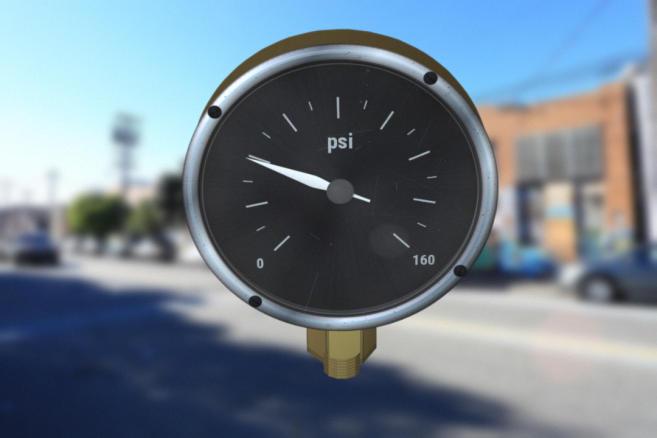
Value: 40 psi
